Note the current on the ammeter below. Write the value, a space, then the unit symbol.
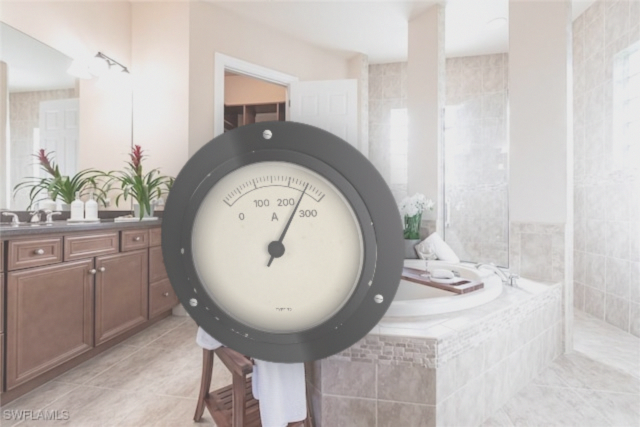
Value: 250 A
